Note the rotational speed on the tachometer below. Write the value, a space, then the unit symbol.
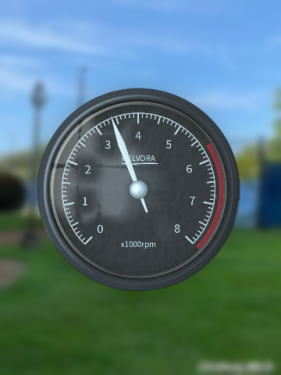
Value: 3400 rpm
